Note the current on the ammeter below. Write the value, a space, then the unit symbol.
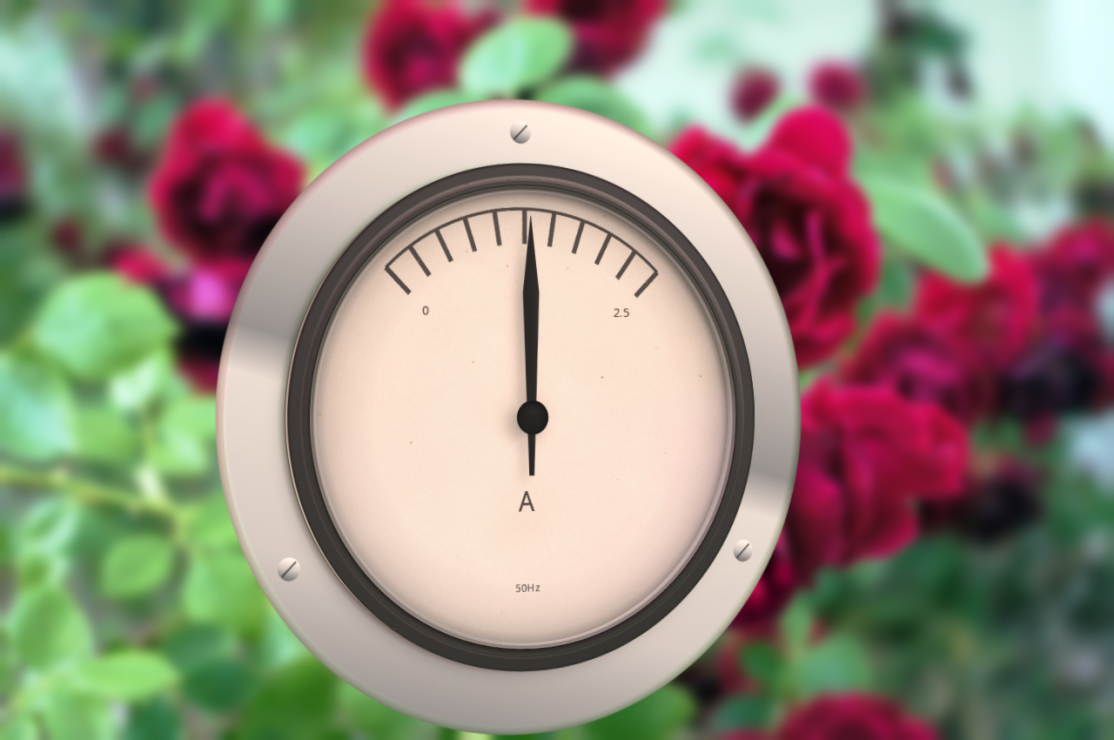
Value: 1.25 A
